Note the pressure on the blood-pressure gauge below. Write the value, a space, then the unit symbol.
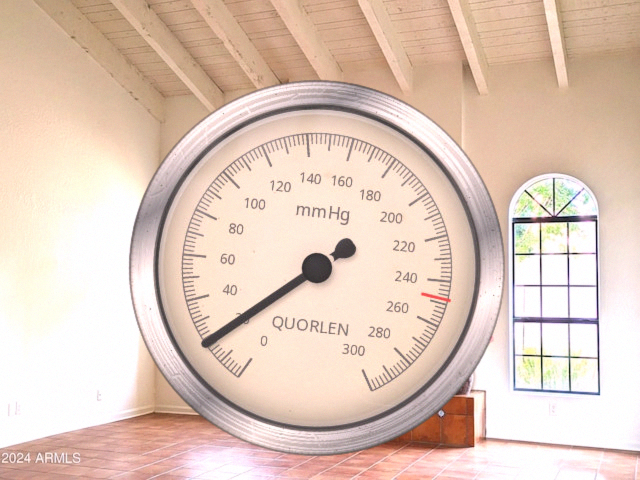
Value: 20 mmHg
